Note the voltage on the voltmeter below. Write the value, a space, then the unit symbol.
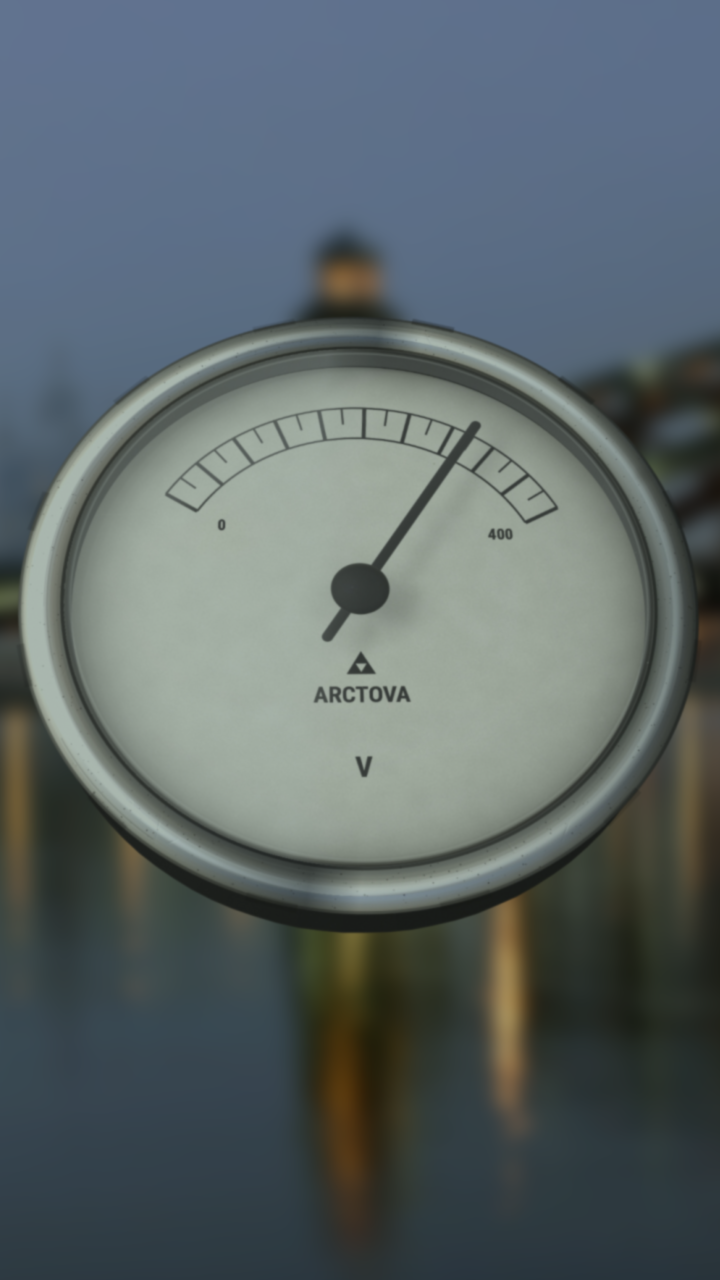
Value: 300 V
